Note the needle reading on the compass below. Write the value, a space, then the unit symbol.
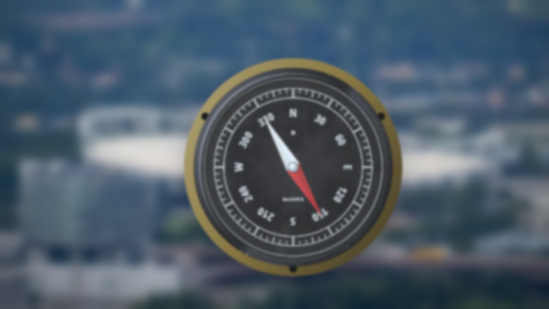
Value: 150 °
